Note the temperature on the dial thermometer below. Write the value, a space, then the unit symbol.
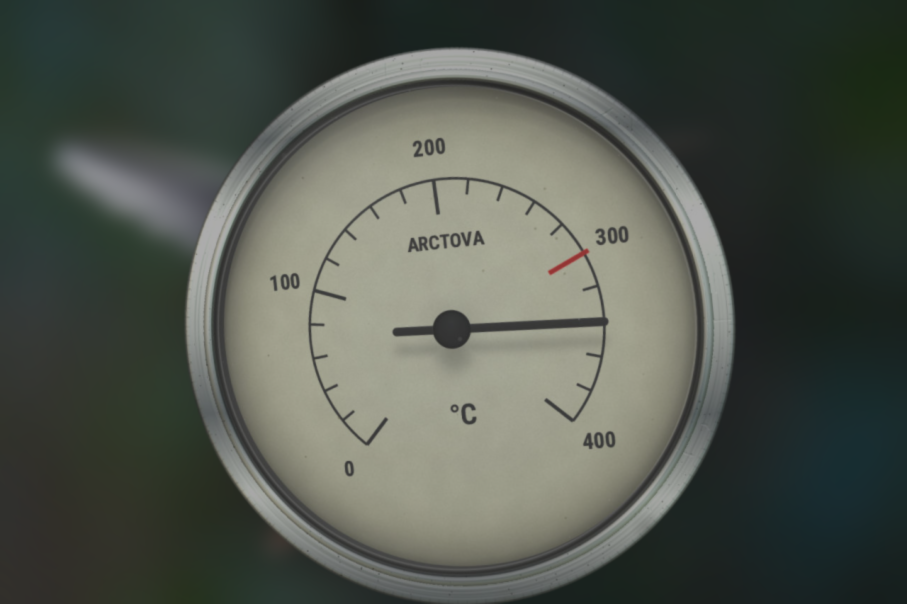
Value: 340 °C
